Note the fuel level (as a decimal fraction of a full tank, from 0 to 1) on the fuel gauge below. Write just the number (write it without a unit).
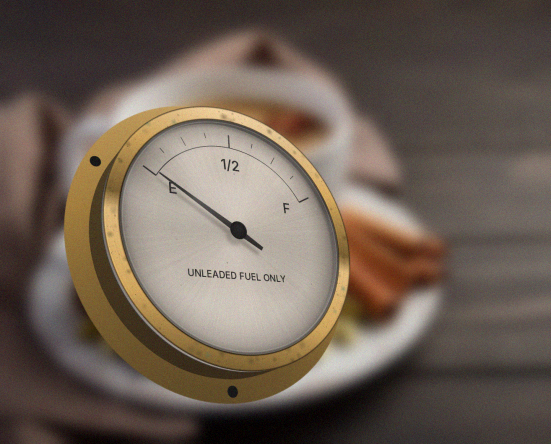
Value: 0
